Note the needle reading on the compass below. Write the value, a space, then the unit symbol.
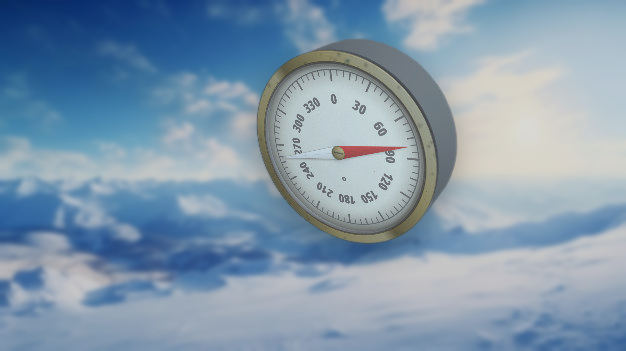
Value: 80 °
